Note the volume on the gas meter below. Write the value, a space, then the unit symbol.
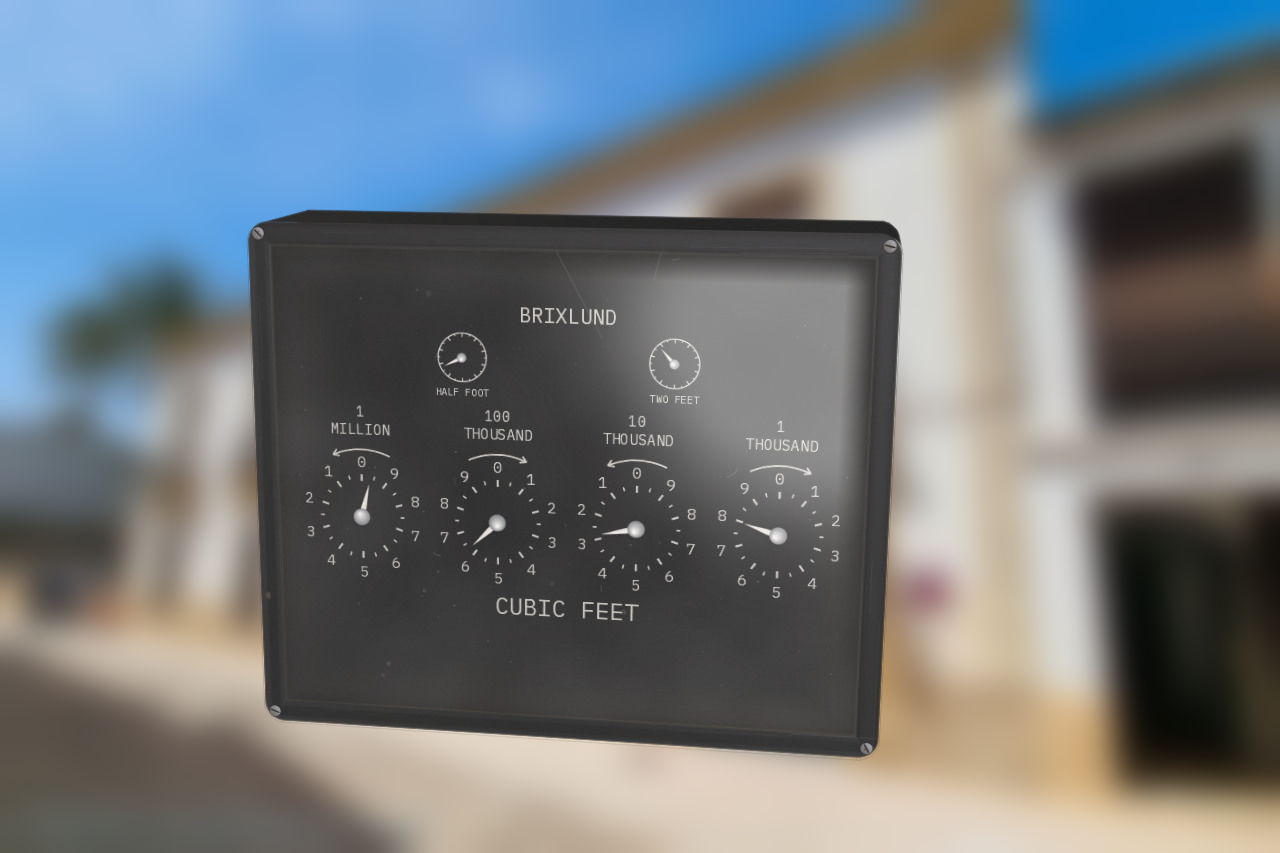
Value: 962800 ft³
